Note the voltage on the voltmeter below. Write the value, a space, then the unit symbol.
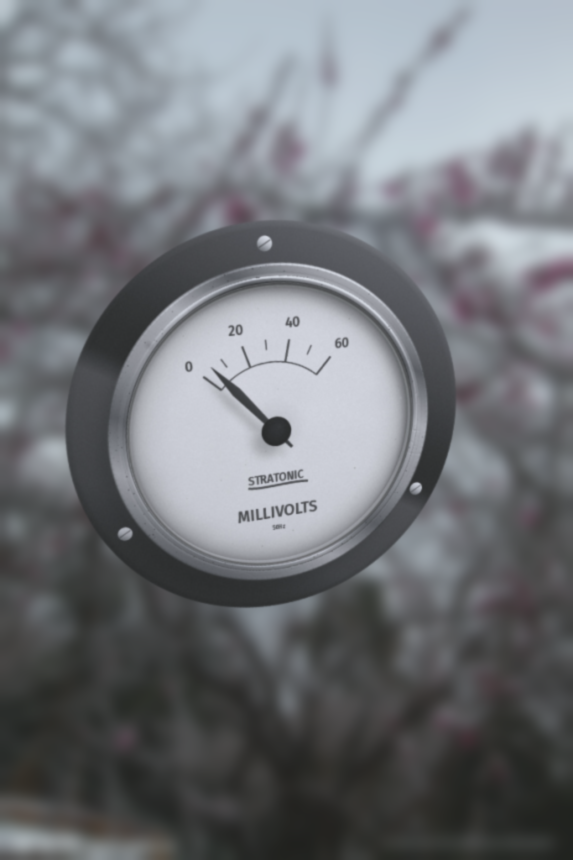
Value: 5 mV
